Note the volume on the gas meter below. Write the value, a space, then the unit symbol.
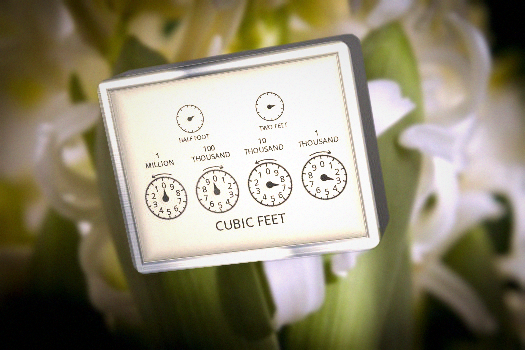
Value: 997300 ft³
